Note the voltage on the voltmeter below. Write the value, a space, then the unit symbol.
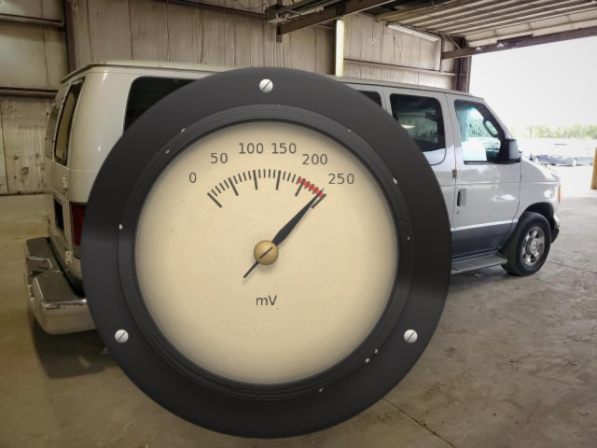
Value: 240 mV
